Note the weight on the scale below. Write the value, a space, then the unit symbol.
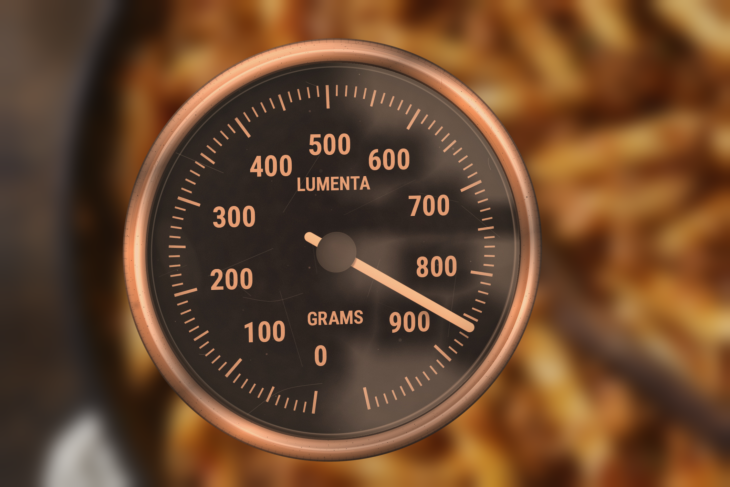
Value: 860 g
